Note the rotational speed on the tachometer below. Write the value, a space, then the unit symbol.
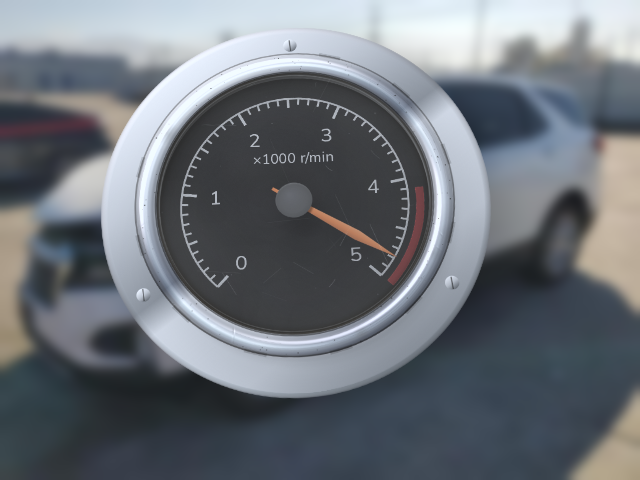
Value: 4800 rpm
